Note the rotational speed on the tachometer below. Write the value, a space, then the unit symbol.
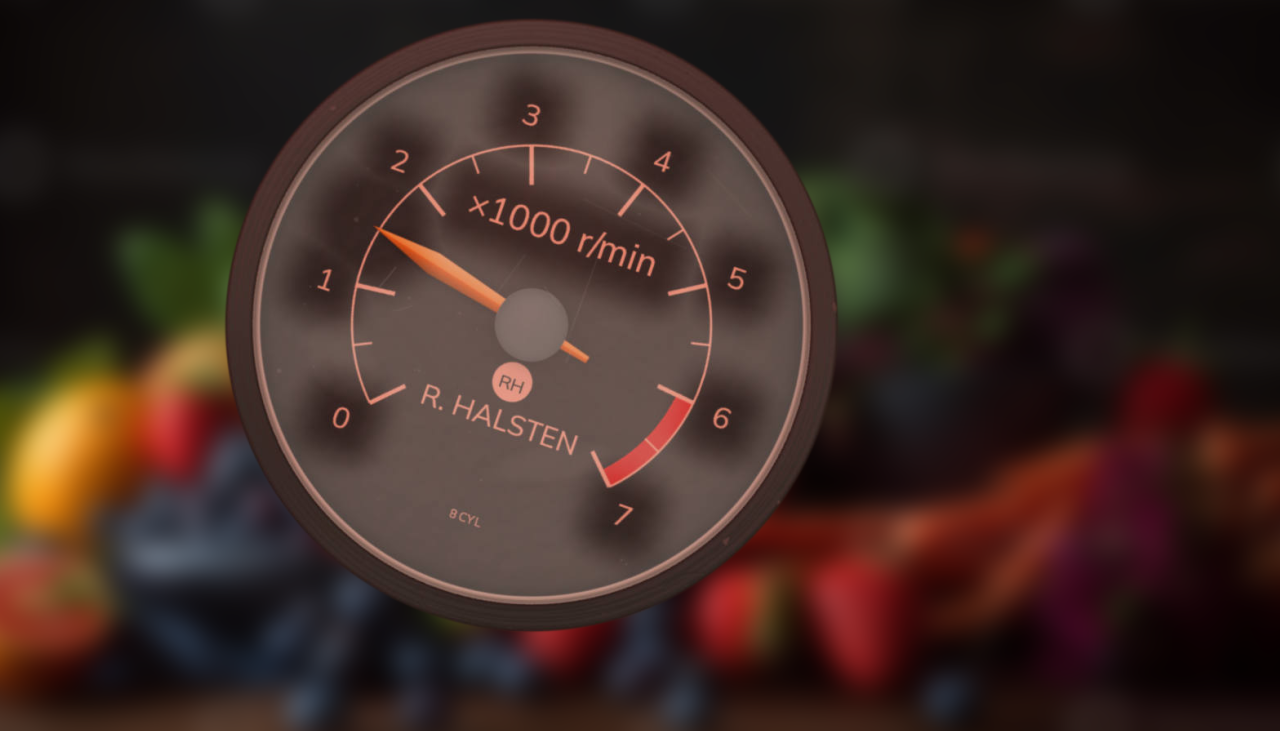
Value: 1500 rpm
